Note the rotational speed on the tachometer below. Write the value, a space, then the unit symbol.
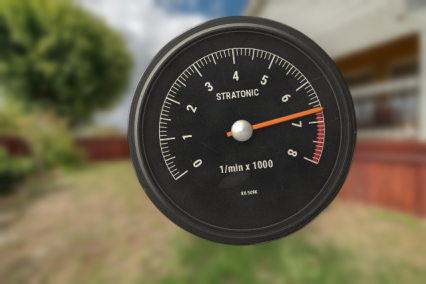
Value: 6700 rpm
